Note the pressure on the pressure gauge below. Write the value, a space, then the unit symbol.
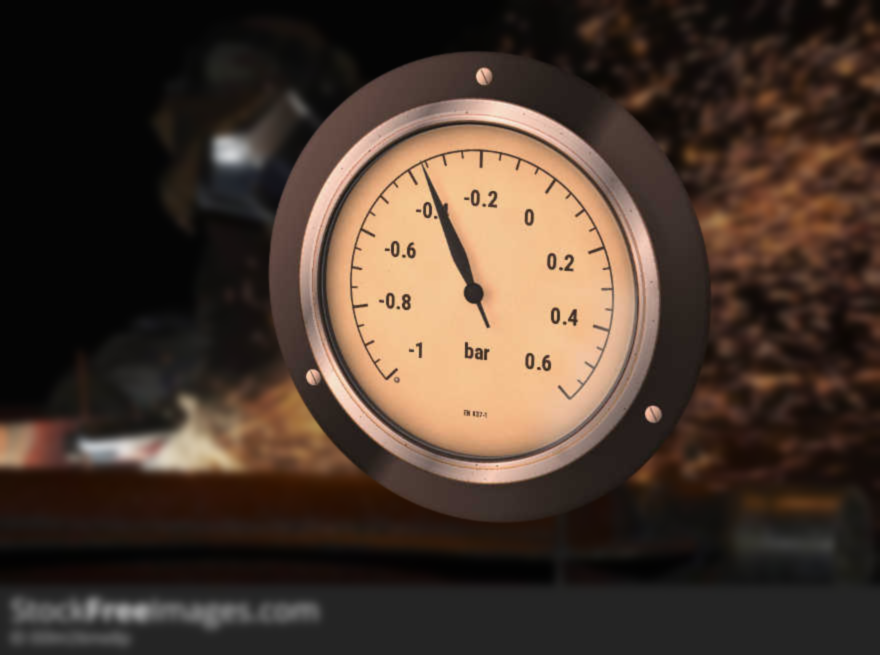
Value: -0.35 bar
